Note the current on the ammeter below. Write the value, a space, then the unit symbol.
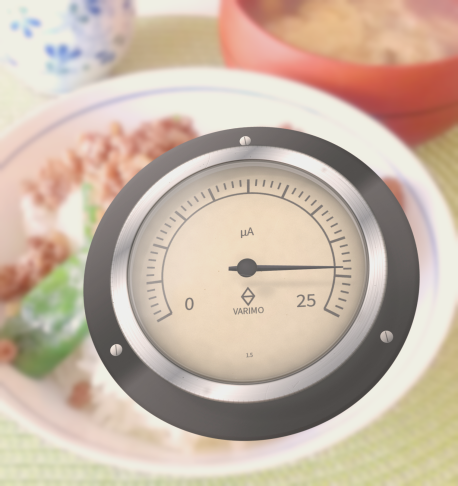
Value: 22 µA
